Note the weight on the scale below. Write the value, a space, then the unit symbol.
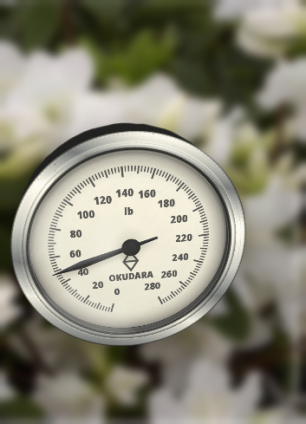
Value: 50 lb
